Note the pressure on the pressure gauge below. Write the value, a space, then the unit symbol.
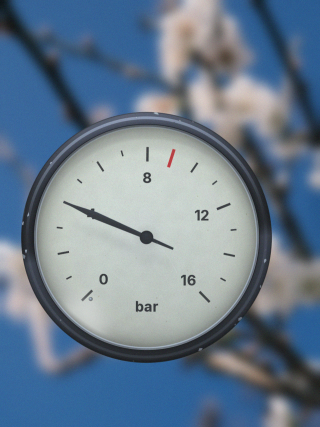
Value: 4 bar
